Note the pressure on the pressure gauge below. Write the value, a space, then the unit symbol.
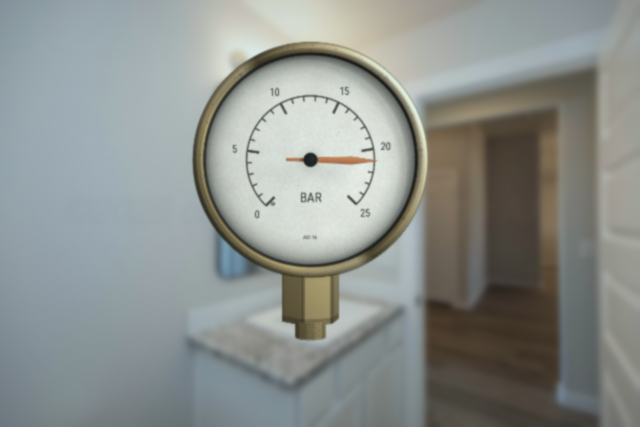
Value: 21 bar
